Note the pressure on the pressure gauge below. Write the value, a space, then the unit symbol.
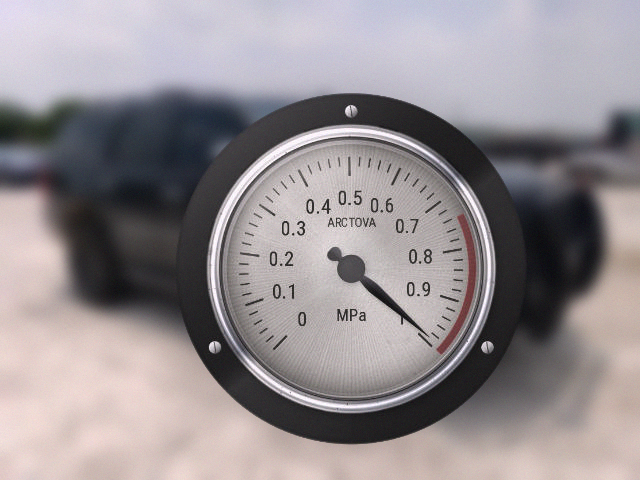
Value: 0.99 MPa
